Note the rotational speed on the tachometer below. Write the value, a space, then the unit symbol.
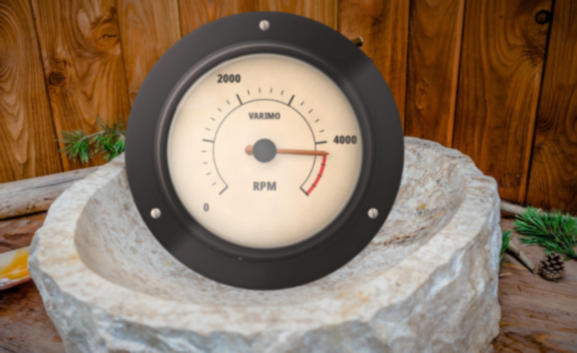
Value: 4200 rpm
